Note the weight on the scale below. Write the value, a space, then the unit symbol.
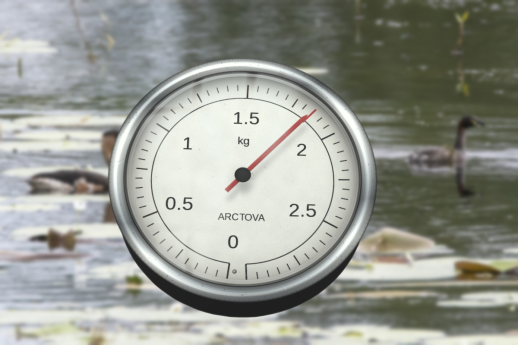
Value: 1.85 kg
